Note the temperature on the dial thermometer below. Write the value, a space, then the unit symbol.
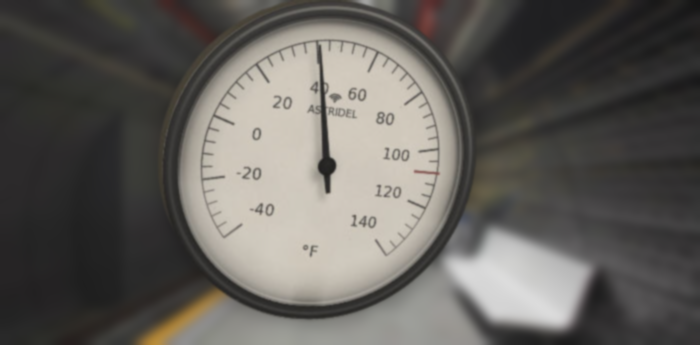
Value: 40 °F
